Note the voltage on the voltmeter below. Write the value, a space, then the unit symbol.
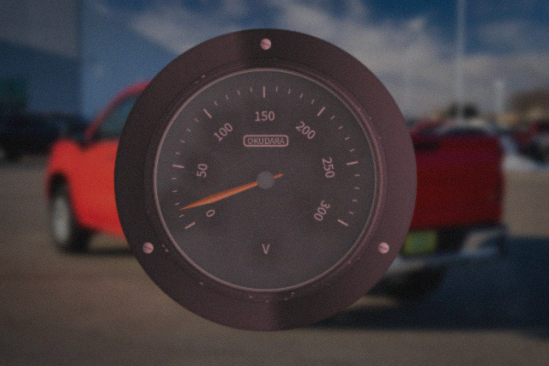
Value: 15 V
